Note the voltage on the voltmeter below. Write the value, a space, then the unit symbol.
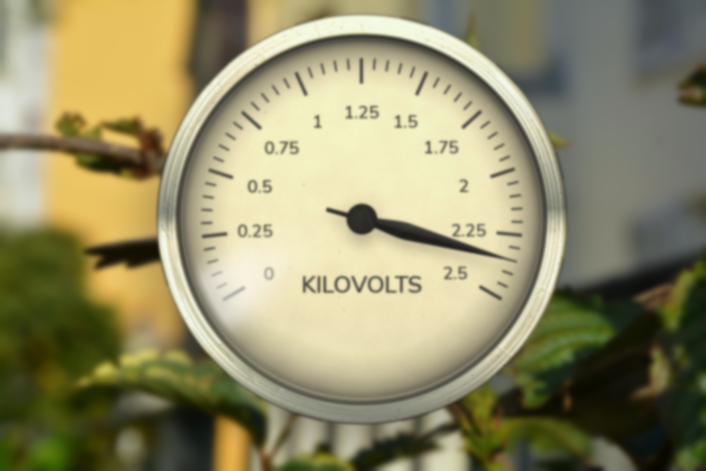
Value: 2.35 kV
